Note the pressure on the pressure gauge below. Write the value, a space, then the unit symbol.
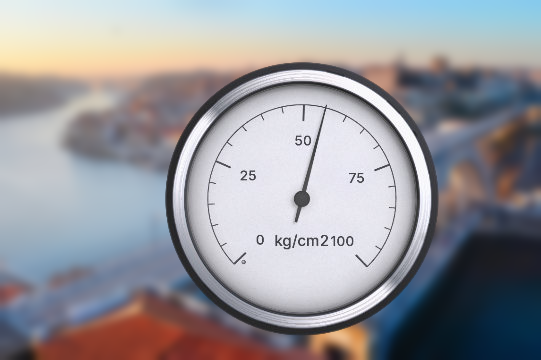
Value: 55 kg/cm²
